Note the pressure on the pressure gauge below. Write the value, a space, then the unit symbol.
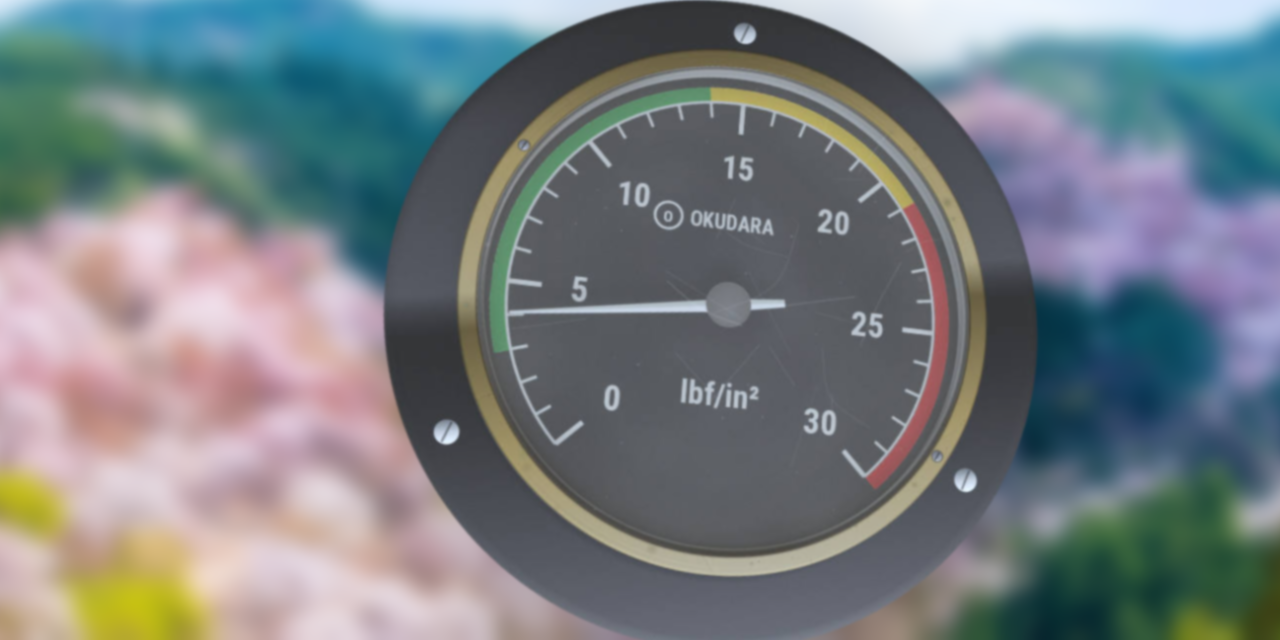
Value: 4 psi
